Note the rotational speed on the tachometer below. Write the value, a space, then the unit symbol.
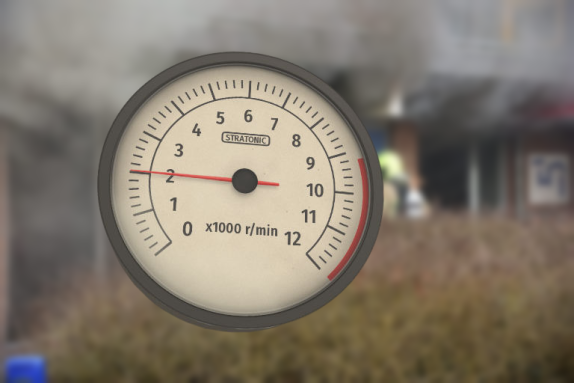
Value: 2000 rpm
